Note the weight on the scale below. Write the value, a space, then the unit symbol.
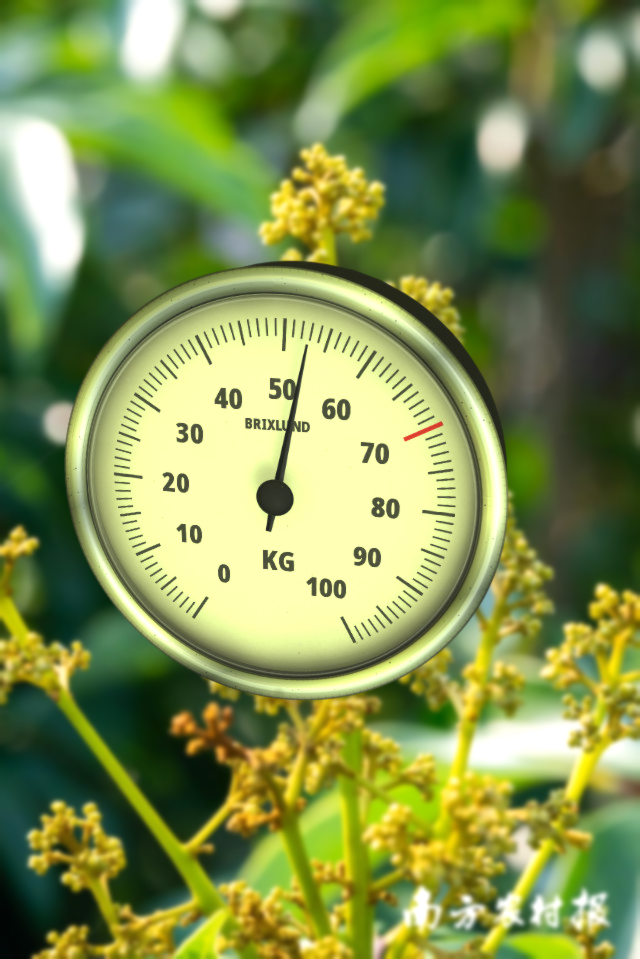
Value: 53 kg
